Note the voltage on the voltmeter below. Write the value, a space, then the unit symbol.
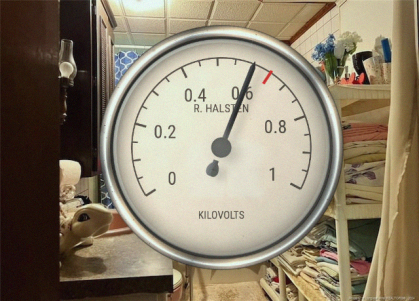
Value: 0.6 kV
